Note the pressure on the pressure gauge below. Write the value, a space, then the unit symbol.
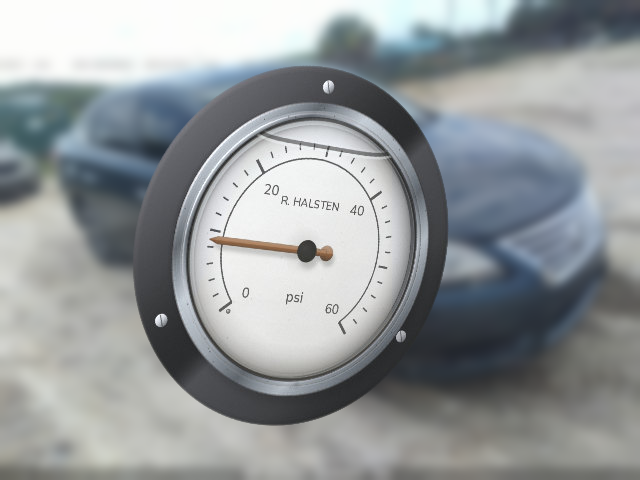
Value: 9 psi
